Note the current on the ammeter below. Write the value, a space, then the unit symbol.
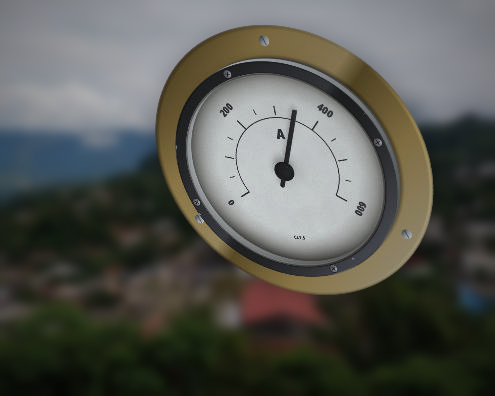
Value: 350 A
